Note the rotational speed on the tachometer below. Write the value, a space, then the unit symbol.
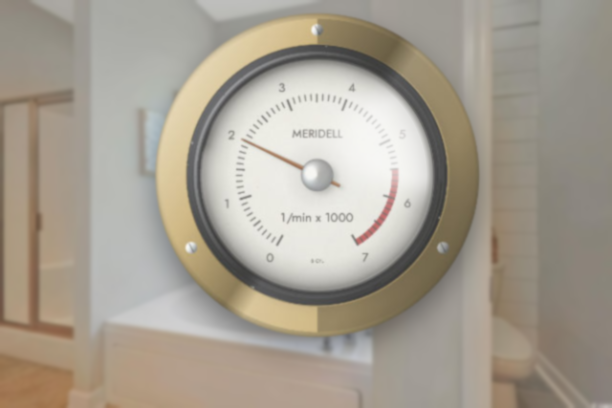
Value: 2000 rpm
